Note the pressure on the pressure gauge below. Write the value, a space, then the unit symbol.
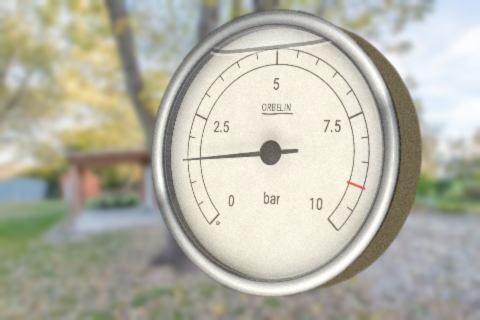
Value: 1.5 bar
